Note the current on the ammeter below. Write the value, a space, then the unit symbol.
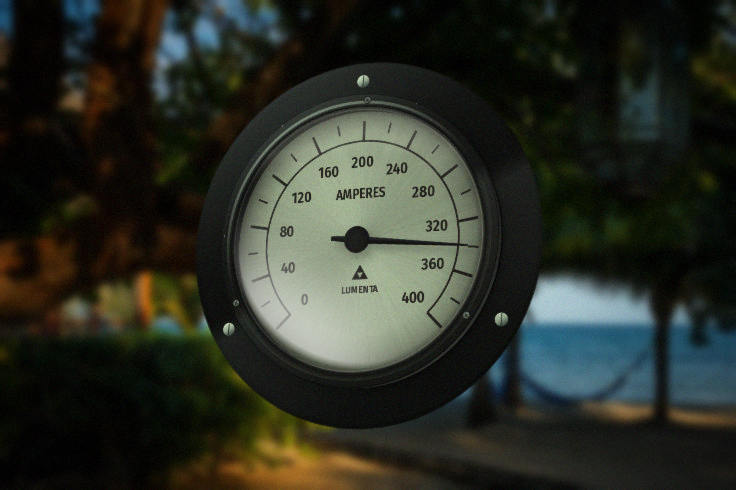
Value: 340 A
